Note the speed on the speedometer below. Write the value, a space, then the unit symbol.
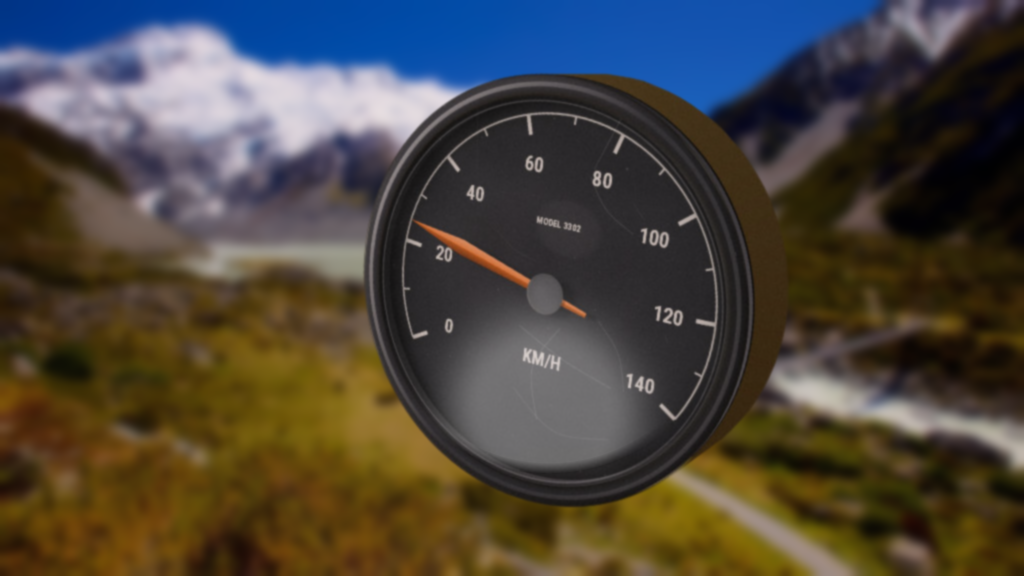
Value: 25 km/h
